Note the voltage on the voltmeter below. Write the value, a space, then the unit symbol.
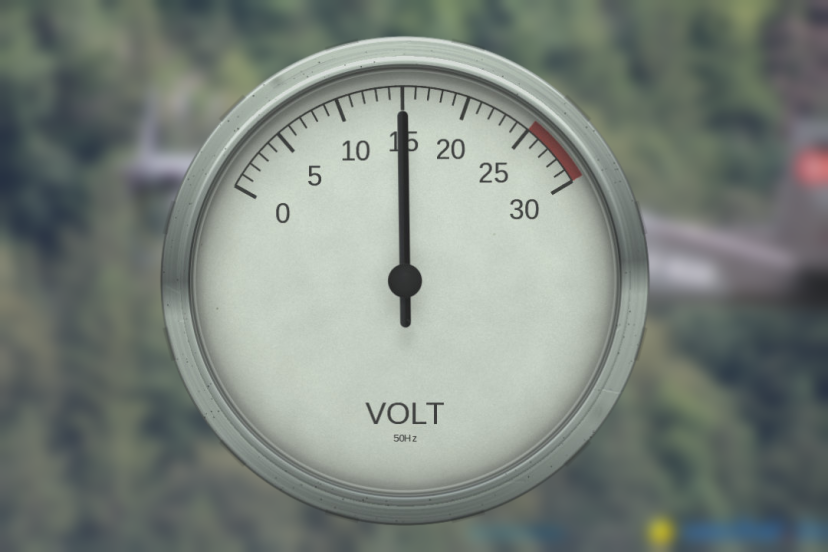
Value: 15 V
